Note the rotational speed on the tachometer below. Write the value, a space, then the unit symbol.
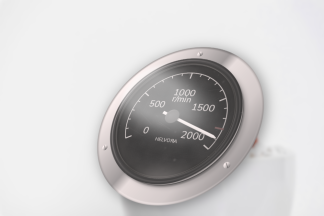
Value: 1900 rpm
